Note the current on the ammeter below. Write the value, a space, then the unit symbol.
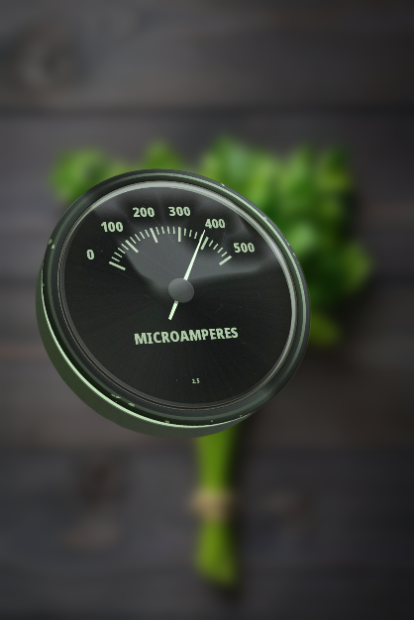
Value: 380 µA
